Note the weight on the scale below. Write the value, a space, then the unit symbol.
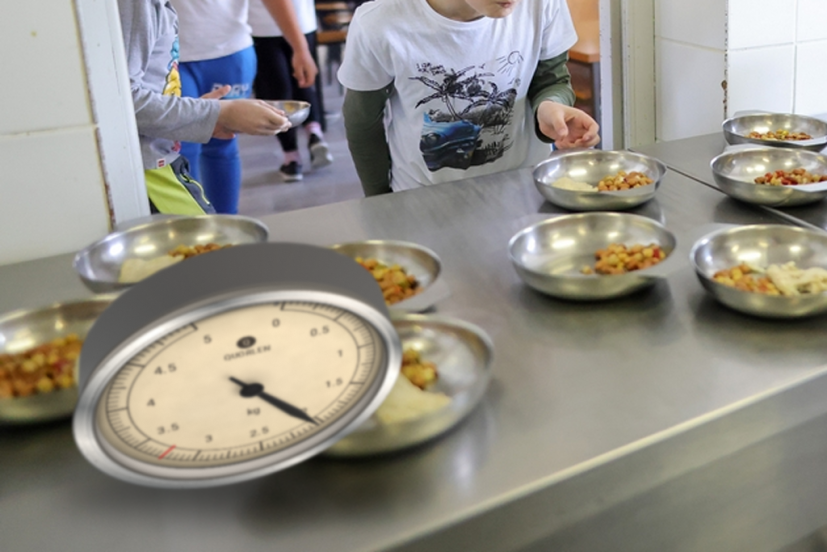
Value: 2 kg
